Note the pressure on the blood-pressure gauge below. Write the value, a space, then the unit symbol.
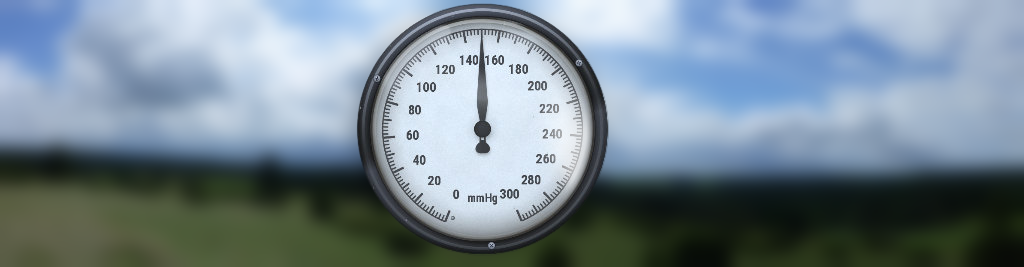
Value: 150 mmHg
